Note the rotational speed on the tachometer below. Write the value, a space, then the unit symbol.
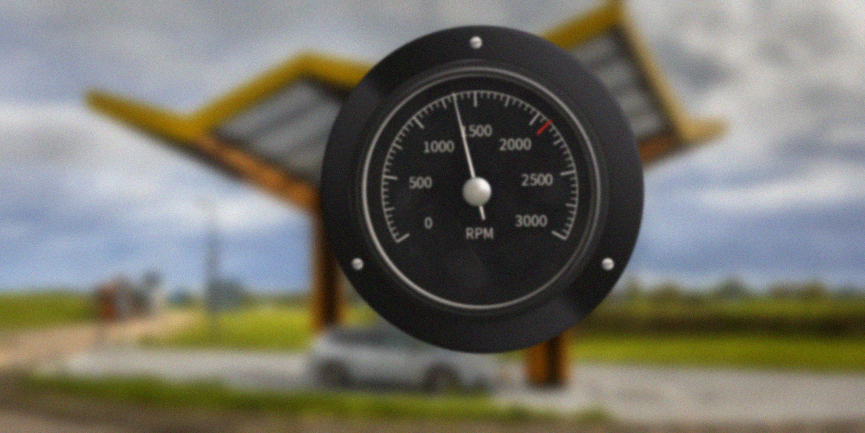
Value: 1350 rpm
